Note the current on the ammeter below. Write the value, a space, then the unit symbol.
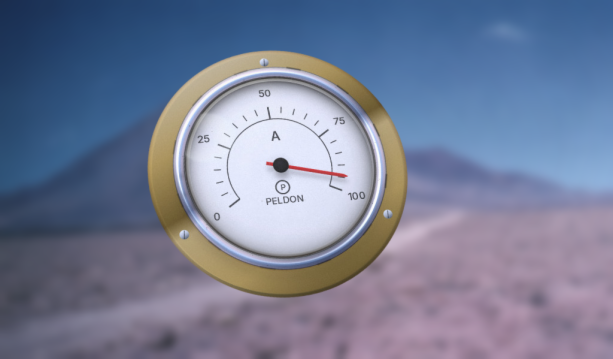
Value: 95 A
